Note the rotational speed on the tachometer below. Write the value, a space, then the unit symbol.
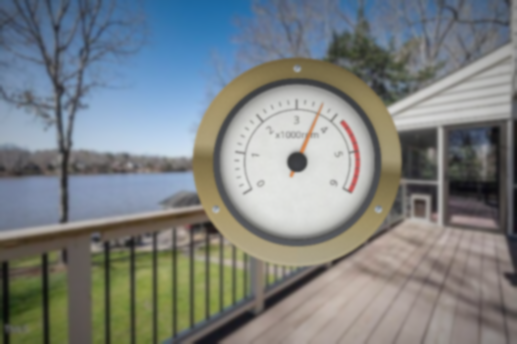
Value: 3600 rpm
